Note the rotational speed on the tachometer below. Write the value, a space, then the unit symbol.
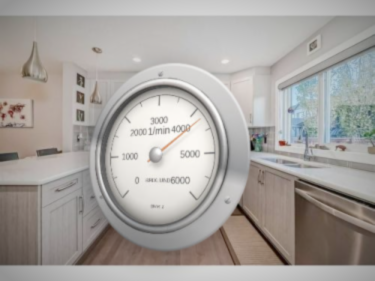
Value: 4250 rpm
